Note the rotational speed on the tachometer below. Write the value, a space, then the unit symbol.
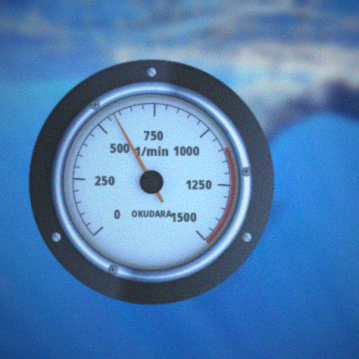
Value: 575 rpm
